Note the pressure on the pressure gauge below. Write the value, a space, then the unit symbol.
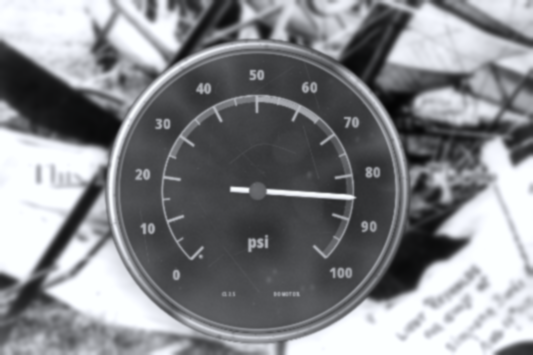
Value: 85 psi
